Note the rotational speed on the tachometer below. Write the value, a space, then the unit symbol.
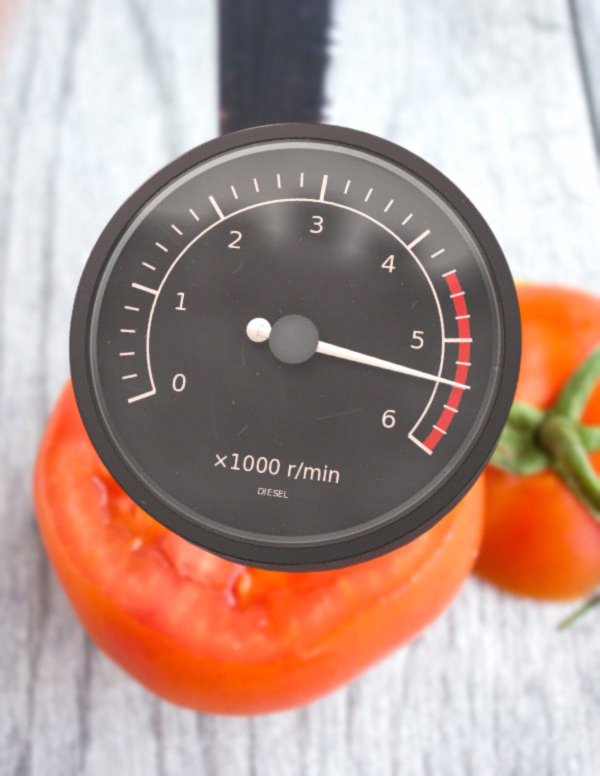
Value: 5400 rpm
